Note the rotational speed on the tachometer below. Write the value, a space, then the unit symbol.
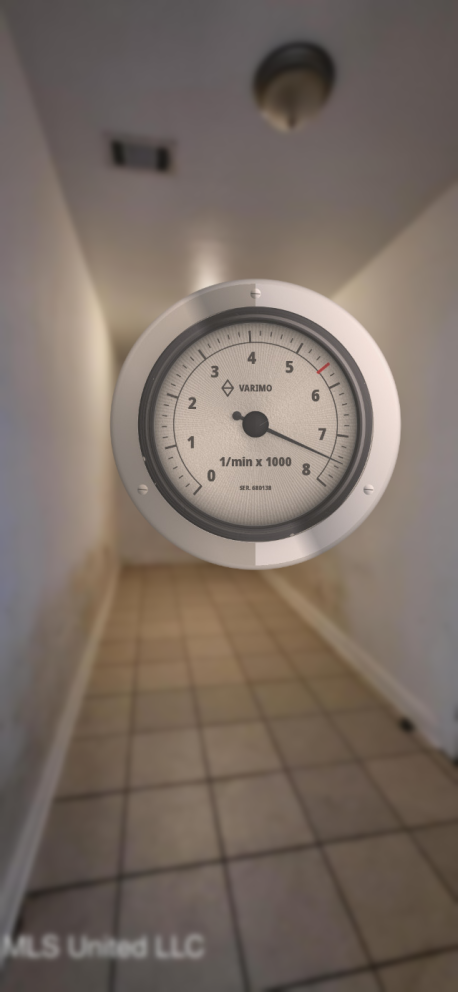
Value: 7500 rpm
